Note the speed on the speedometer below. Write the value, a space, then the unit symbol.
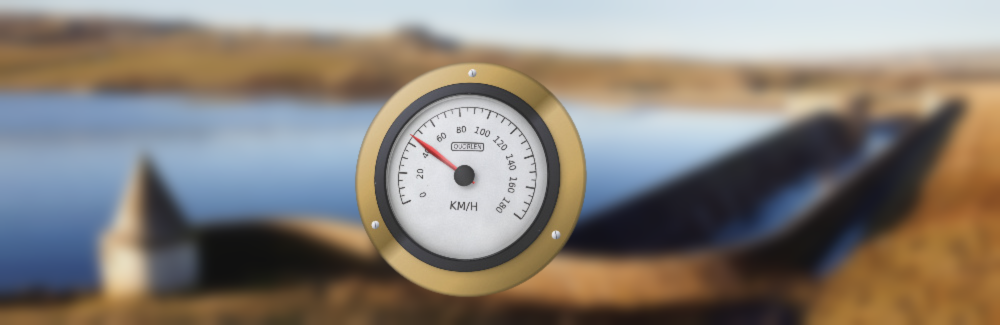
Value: 45 km/h
